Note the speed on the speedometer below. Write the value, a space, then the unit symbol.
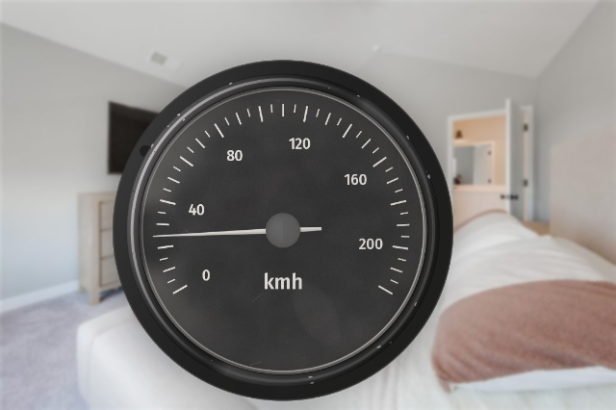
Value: 25 km/h
